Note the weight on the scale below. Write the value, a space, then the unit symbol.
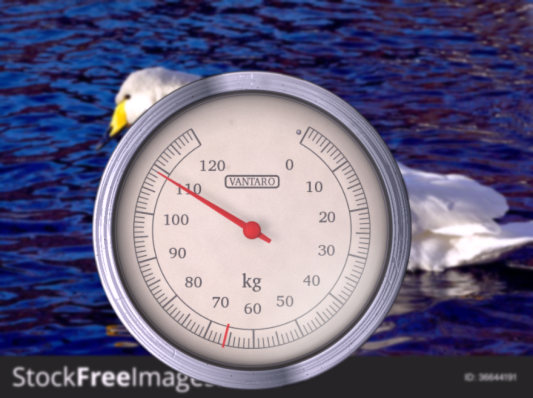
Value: 109 kg
